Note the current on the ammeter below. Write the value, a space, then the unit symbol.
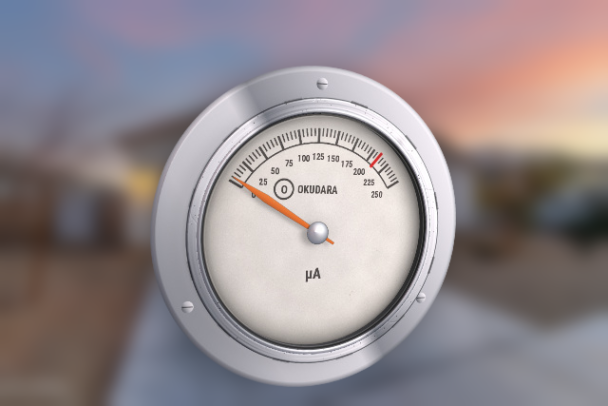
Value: 5 µA
